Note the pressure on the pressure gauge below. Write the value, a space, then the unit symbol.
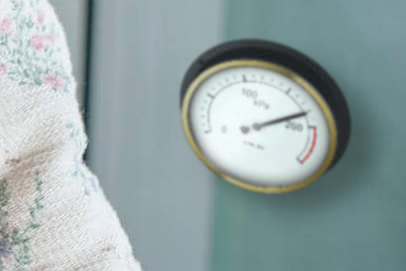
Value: 180 kPa
